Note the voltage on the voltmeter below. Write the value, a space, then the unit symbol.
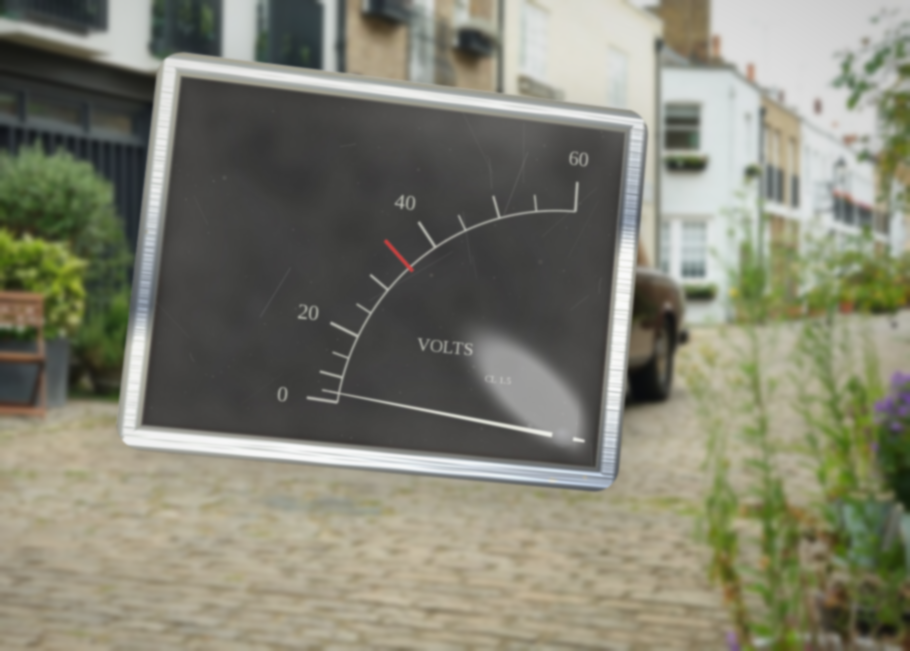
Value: 5 V
